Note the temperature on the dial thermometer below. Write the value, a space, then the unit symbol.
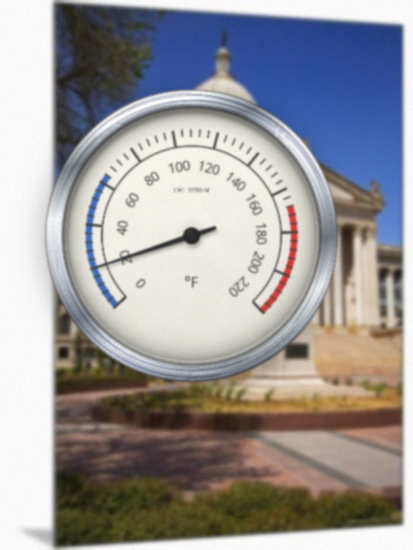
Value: 20 °F
